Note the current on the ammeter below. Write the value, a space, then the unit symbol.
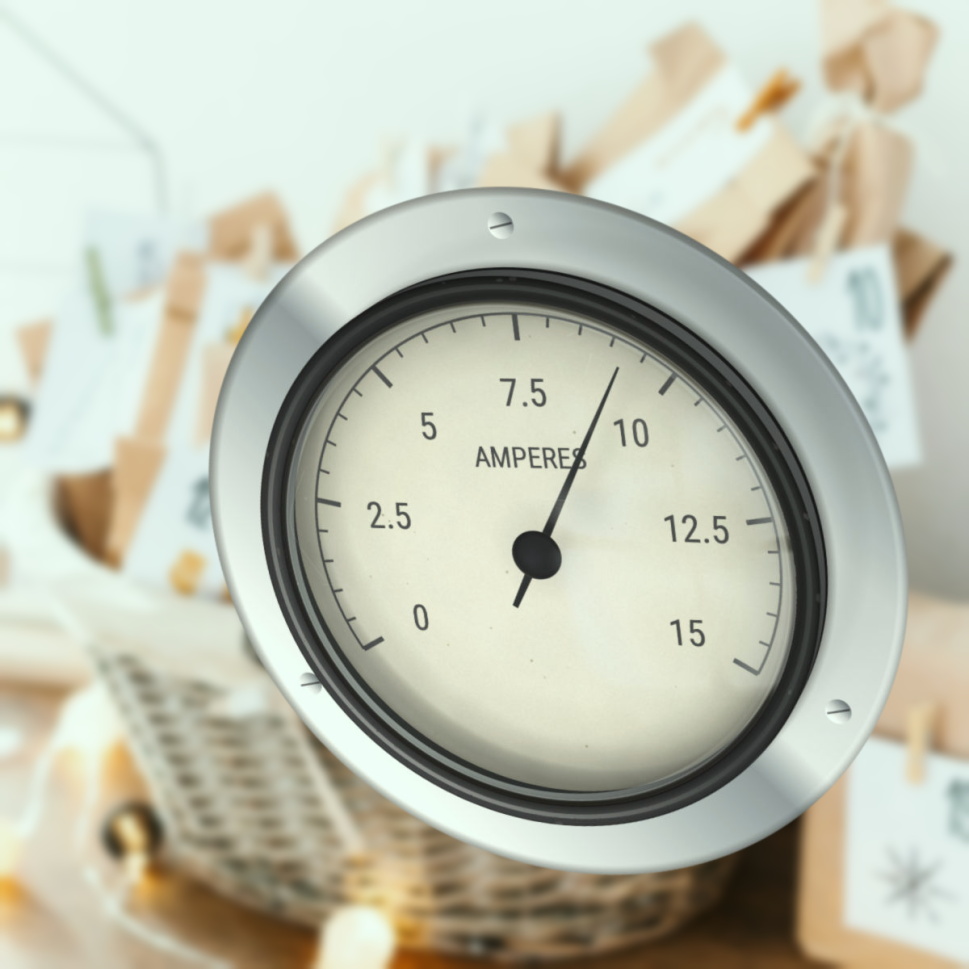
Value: 9.25 A
